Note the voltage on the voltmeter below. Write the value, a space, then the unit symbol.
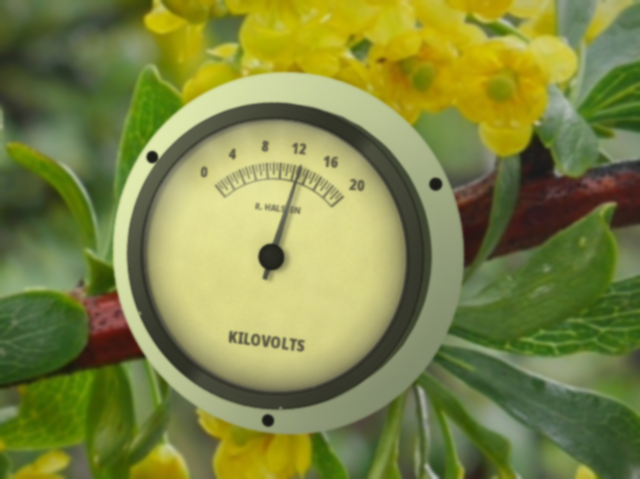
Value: 13 kV
